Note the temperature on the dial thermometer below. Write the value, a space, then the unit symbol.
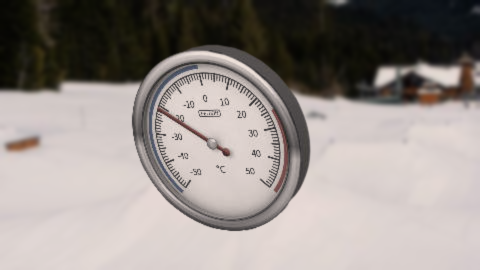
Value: -20 °C
